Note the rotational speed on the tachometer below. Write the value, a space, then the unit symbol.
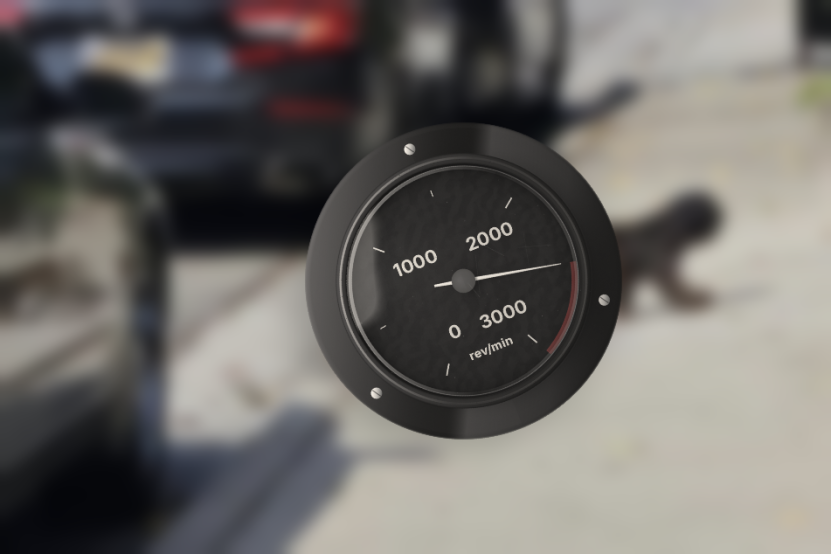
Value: 2500 rpm
